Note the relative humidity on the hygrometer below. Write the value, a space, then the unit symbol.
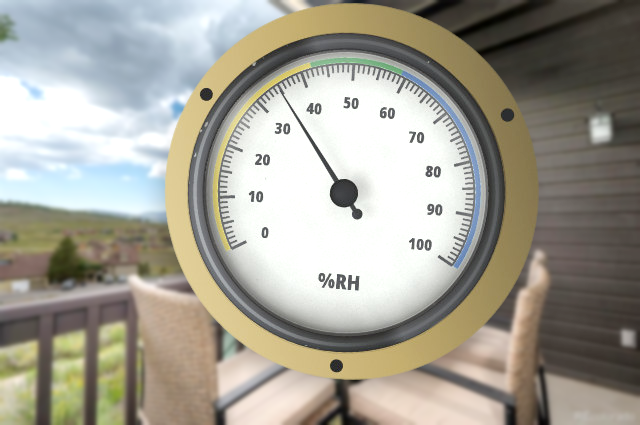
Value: 35 %
